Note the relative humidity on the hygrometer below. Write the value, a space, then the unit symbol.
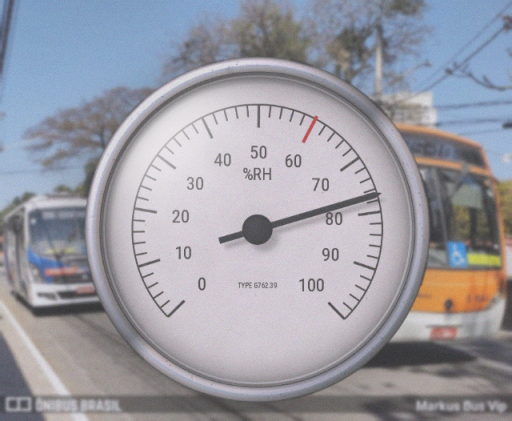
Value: 77 %
